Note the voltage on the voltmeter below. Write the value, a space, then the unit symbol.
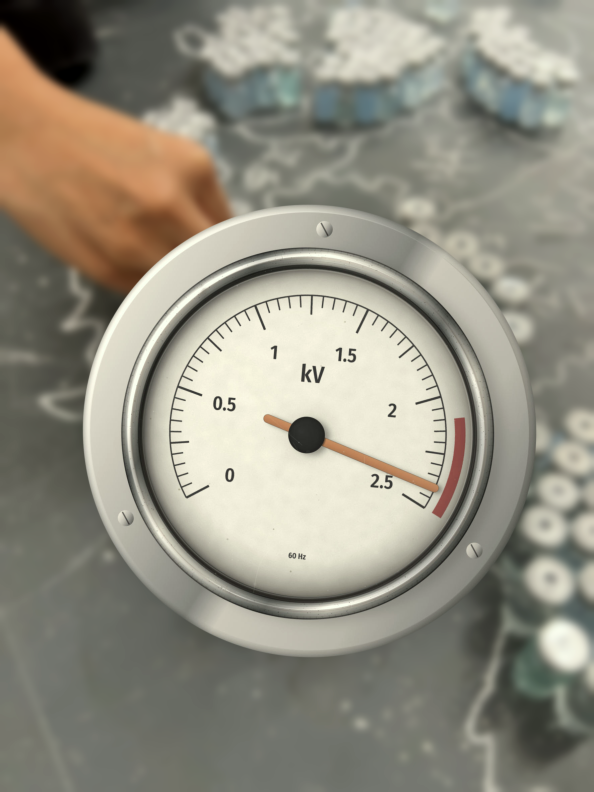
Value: 2.4 kV
